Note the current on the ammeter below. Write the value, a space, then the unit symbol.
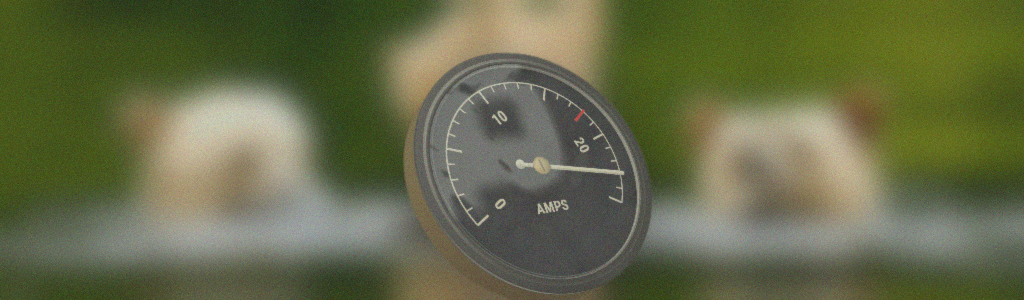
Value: 23 A
